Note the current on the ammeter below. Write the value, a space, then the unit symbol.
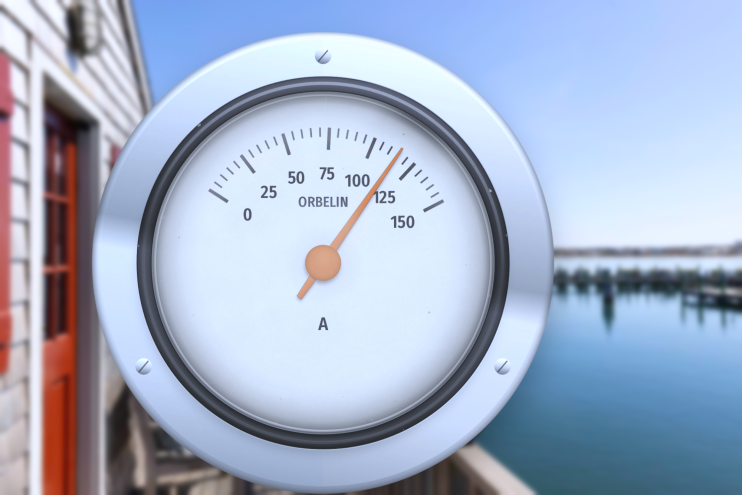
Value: 115 A
